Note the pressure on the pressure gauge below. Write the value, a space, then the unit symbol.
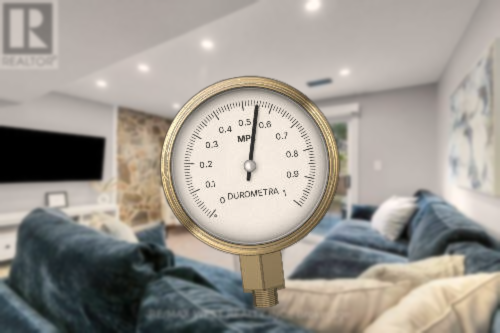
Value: 0.55 MPa
